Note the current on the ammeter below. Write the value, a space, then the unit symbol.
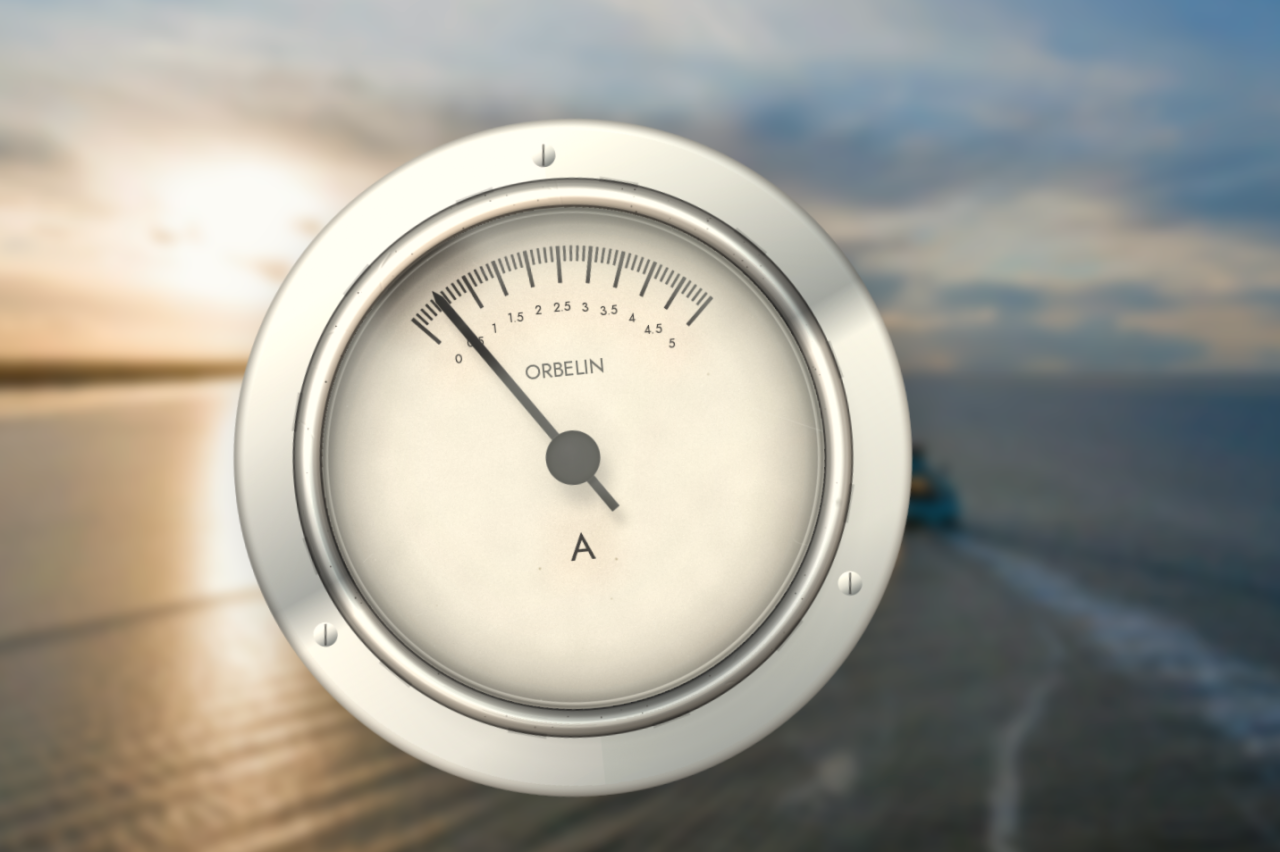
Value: 0.5 A
